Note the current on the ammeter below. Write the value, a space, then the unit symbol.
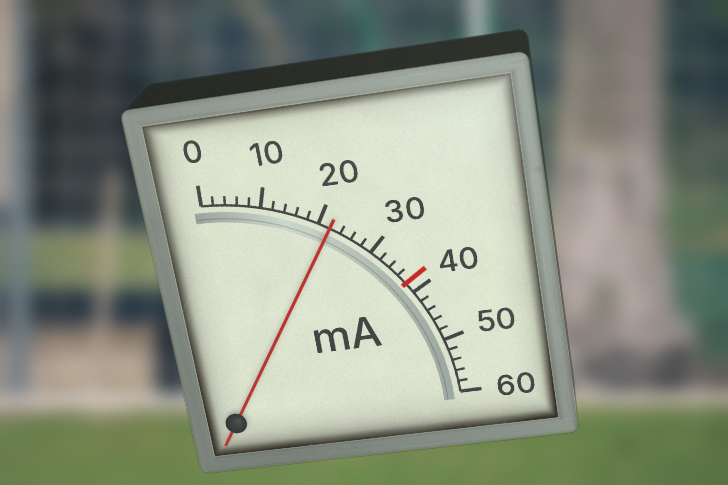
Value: 22 mA
